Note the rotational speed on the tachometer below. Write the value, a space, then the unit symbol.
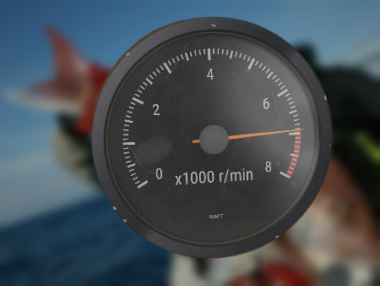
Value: 6900 rpm
